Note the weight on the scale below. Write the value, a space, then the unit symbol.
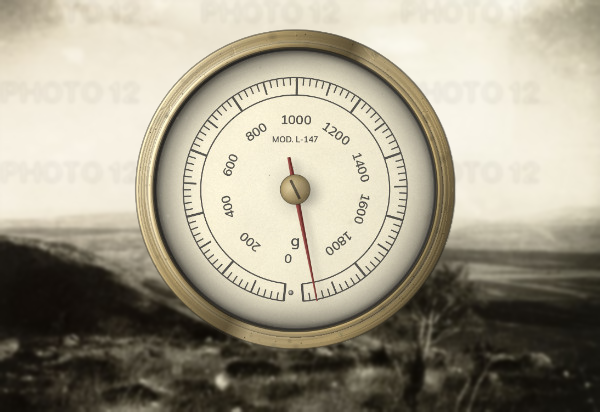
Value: 1960 g
